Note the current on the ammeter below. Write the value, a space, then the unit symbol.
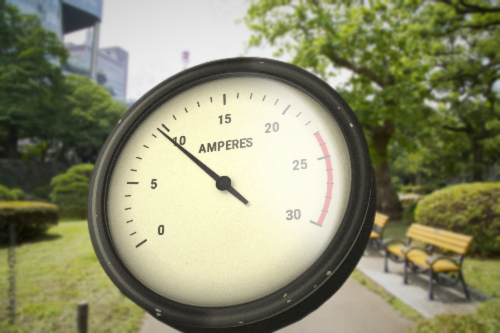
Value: 9.5 A
